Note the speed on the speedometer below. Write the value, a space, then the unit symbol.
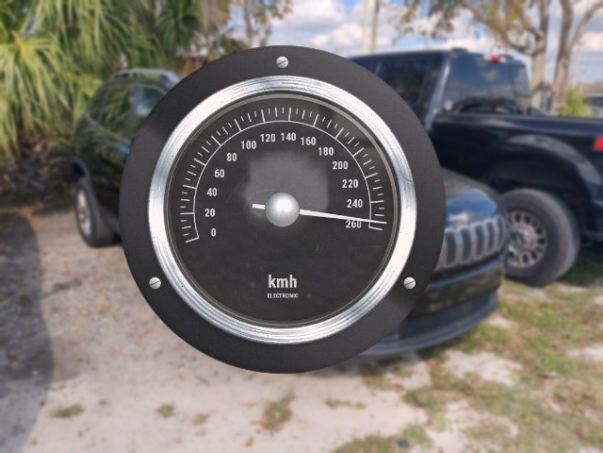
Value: 255 km/h
